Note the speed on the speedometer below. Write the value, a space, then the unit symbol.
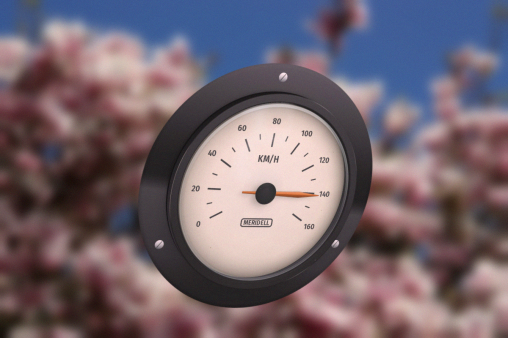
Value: 140 km/h
